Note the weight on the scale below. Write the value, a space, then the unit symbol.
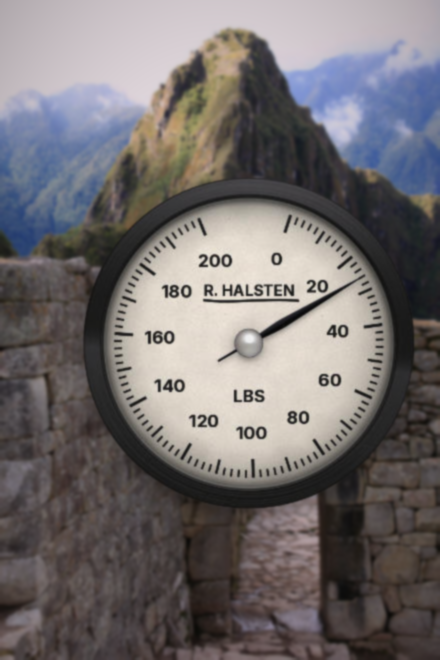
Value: 26 lb
